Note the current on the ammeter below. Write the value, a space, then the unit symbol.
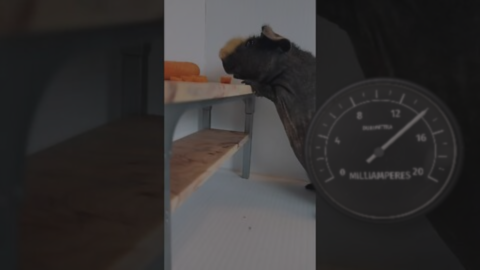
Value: 14 mA
